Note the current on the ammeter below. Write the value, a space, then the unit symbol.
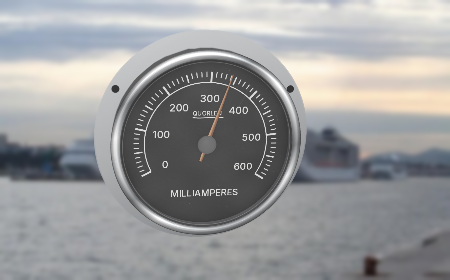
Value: 340 mA
